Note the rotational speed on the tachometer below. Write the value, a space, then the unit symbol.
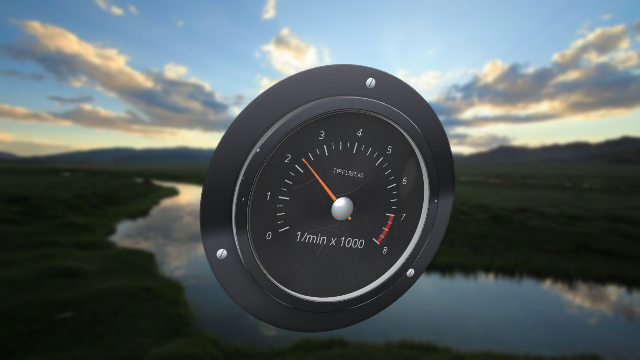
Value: 2250 rpm
